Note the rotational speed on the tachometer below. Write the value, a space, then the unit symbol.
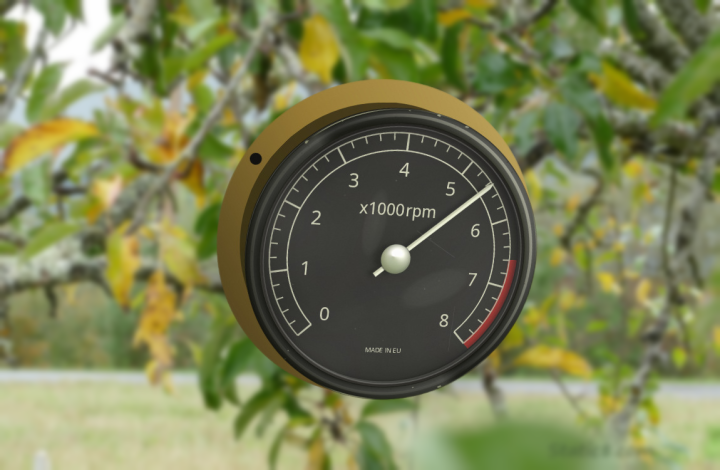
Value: 5400 rpm
